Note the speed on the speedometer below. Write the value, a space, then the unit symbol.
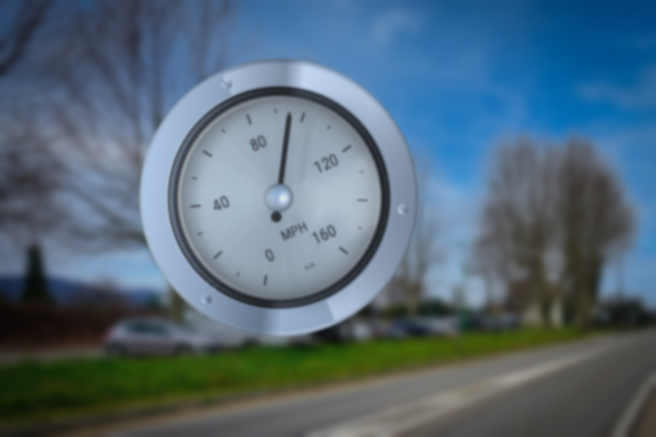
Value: 95 mph
